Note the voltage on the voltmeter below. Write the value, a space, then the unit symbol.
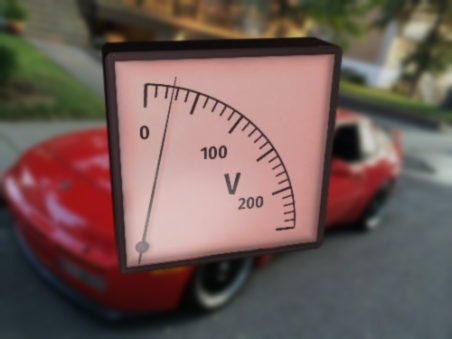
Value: 25 V
